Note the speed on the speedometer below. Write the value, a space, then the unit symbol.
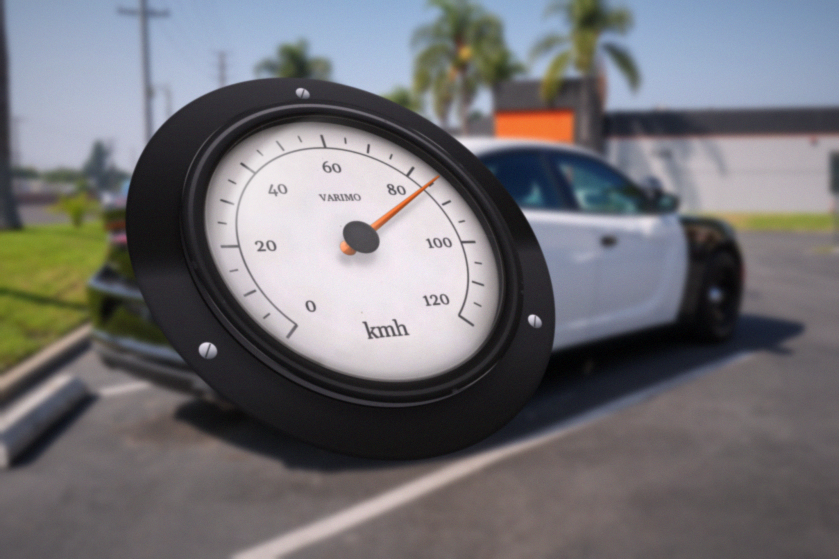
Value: 85 km/h
